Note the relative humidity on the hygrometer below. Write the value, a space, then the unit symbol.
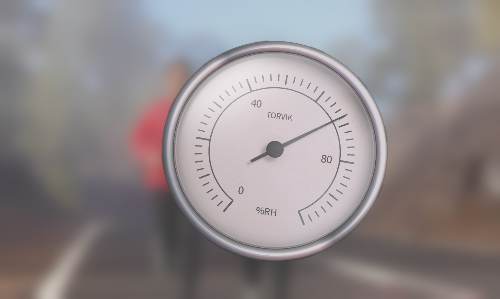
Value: 68 %
